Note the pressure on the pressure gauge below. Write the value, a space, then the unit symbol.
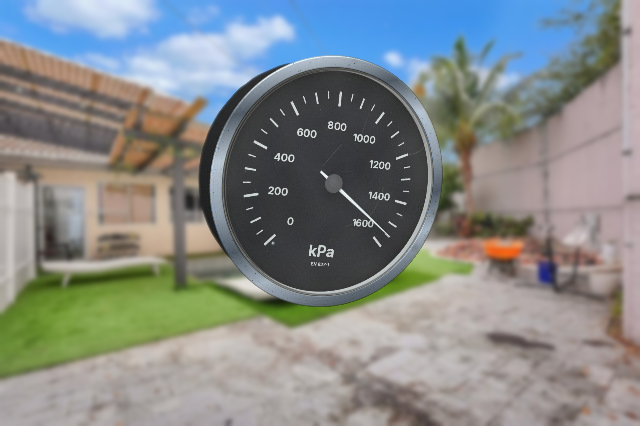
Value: 1550 kPa
